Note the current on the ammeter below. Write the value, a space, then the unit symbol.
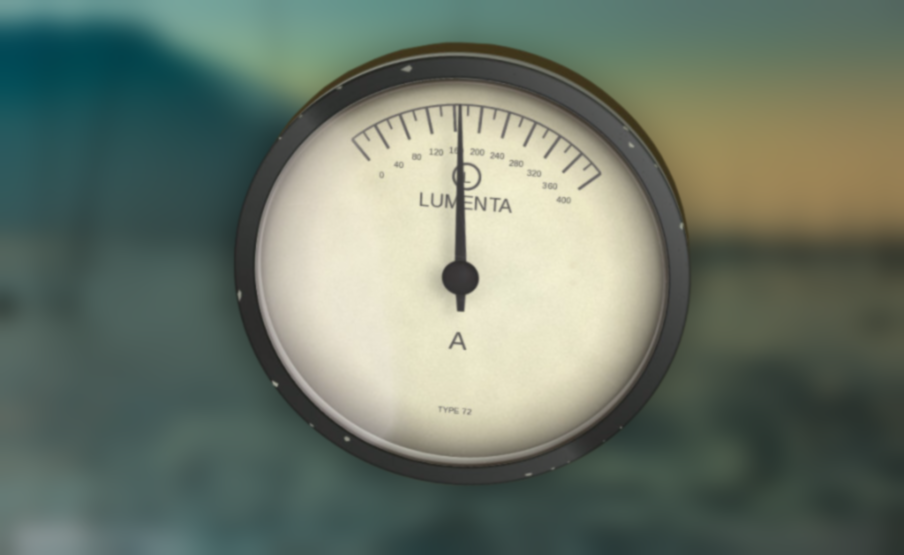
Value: 170 A
